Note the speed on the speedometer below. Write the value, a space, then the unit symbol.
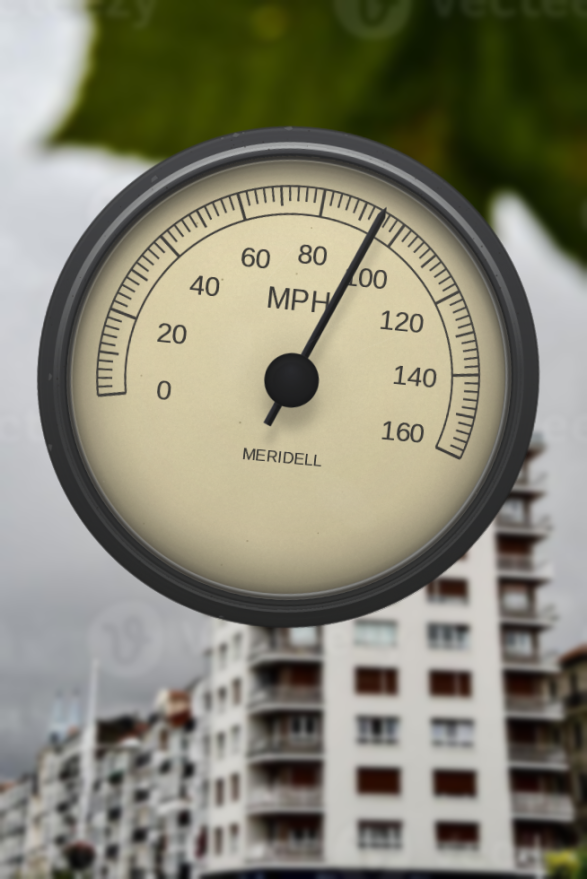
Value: 94 mph
